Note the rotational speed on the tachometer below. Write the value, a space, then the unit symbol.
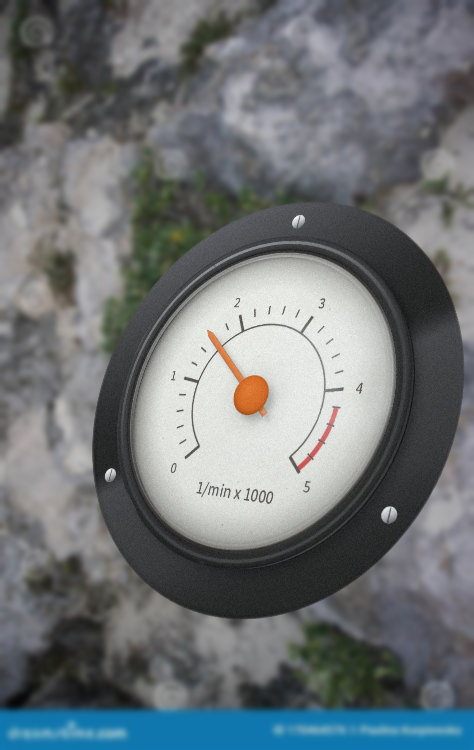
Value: 1600 rpm
